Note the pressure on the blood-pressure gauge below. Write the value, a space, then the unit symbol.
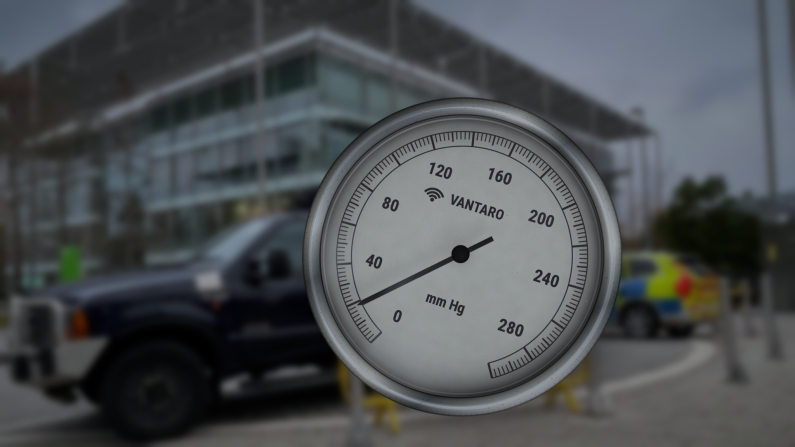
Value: 18 mmHg
